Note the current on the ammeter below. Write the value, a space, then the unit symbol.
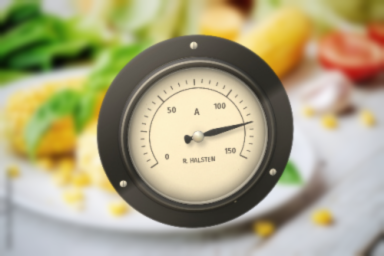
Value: 125 A
